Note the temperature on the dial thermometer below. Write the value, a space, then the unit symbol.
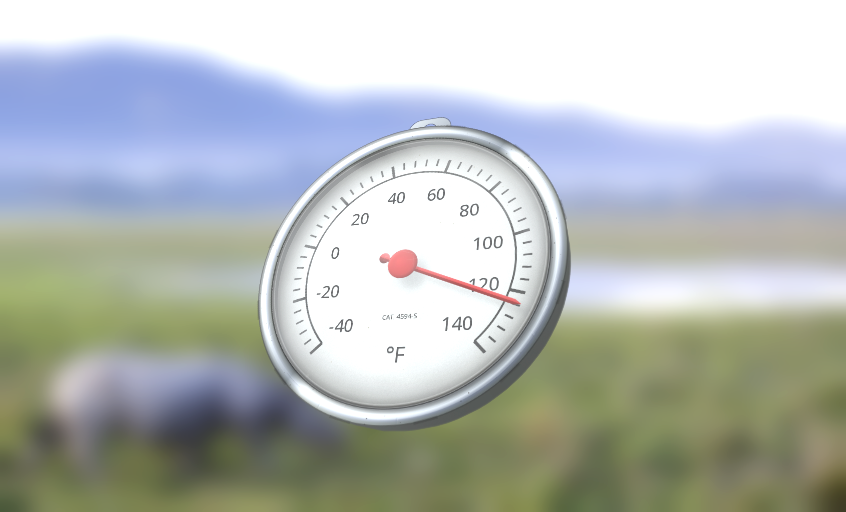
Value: 124 °F
